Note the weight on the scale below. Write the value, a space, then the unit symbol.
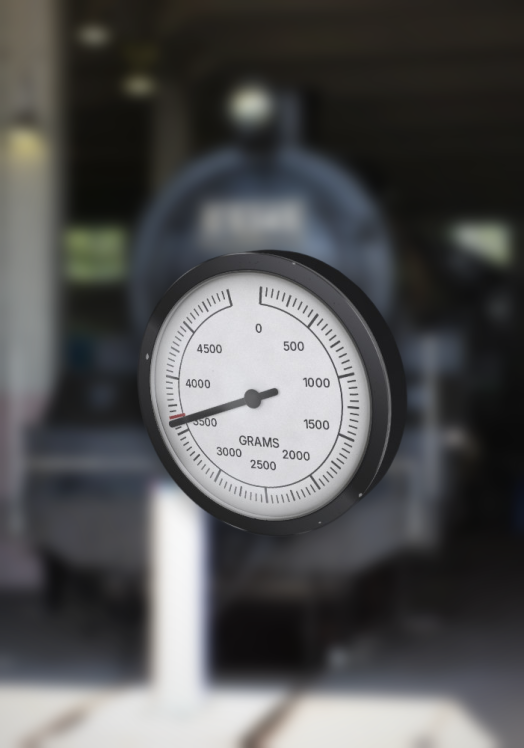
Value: 3600 g
